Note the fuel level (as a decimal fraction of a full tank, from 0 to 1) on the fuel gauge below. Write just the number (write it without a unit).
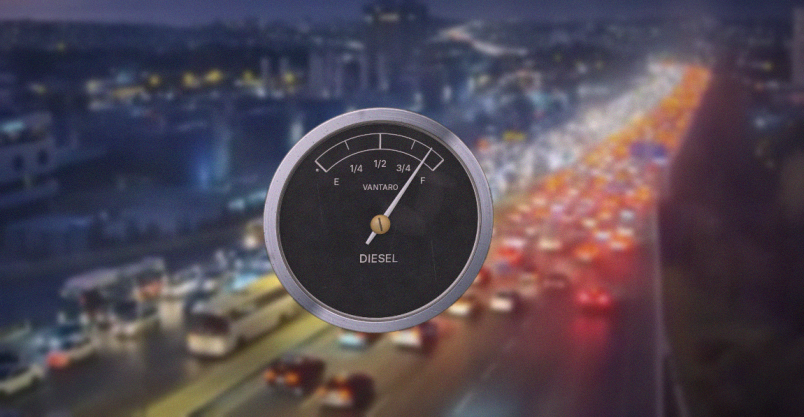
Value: 0.875
